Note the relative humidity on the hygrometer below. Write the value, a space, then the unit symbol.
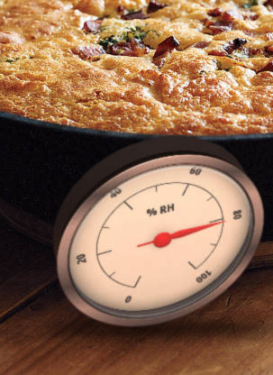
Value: 80 %
